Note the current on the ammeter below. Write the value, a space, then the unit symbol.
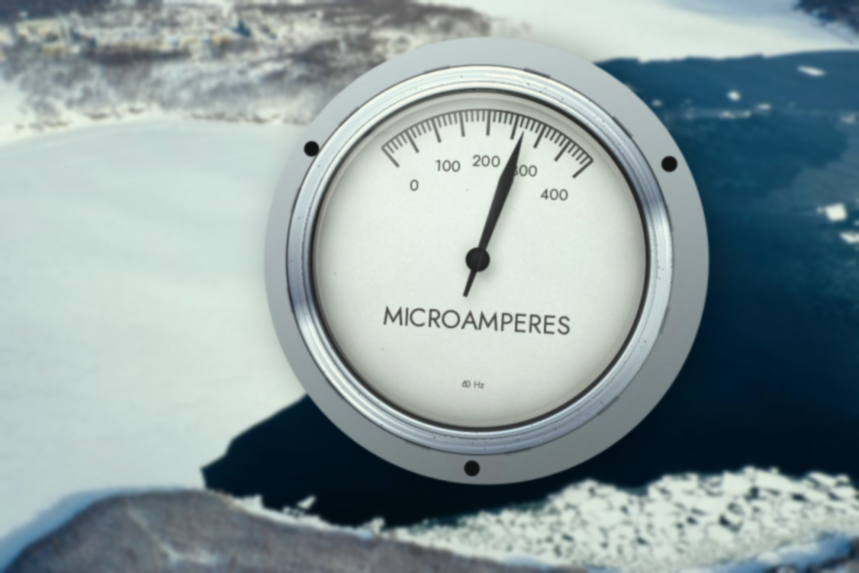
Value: 270 µA
